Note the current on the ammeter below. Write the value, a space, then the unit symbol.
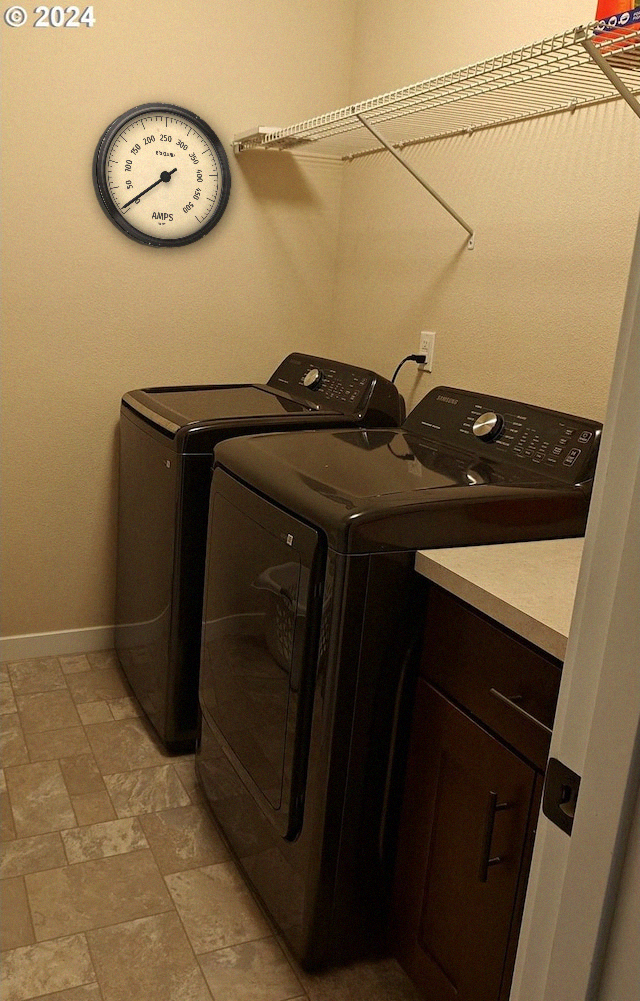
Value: 10 A
